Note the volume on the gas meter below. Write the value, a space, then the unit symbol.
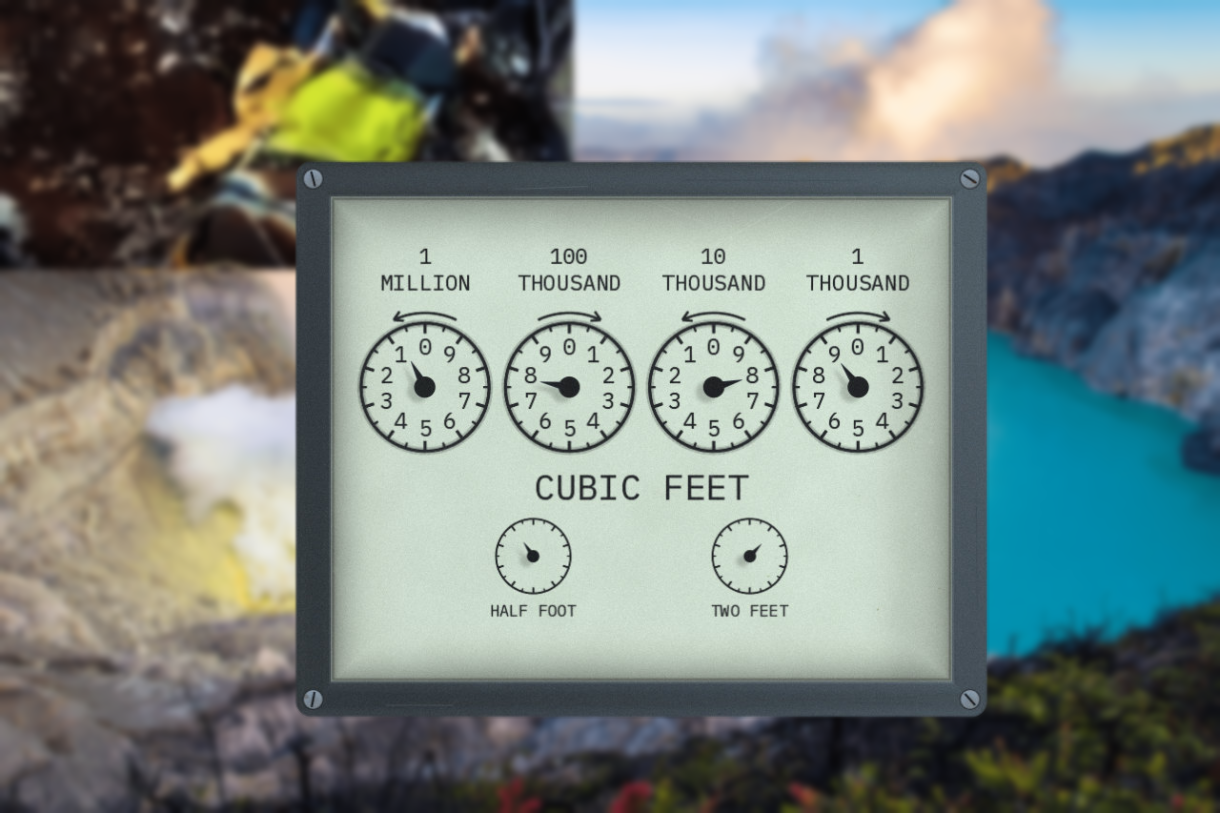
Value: 77900 ft³
